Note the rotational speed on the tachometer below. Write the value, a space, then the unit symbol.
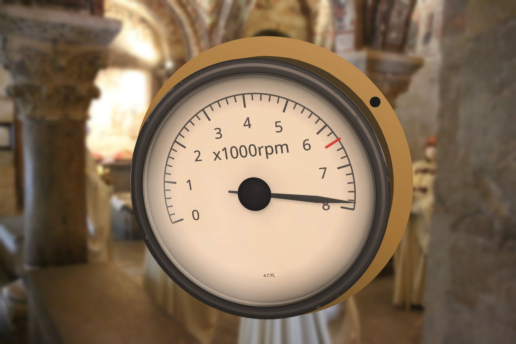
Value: 7800 rpm
